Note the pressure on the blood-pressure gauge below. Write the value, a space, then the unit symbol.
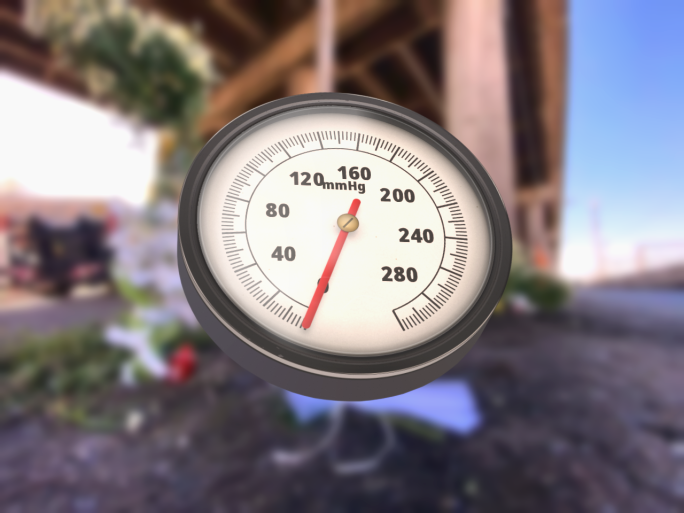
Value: 0 mmHg
